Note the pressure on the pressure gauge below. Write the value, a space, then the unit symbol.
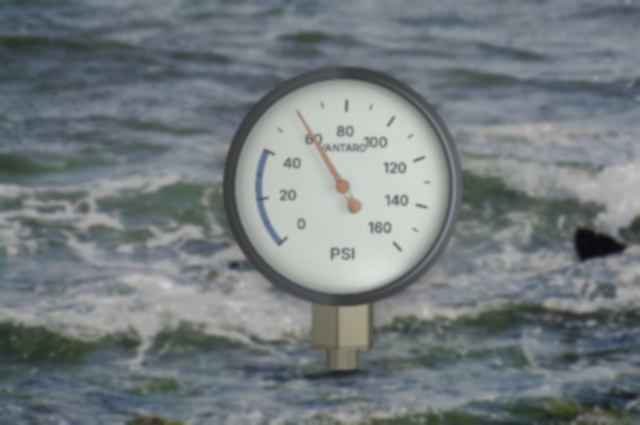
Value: 60 psi
